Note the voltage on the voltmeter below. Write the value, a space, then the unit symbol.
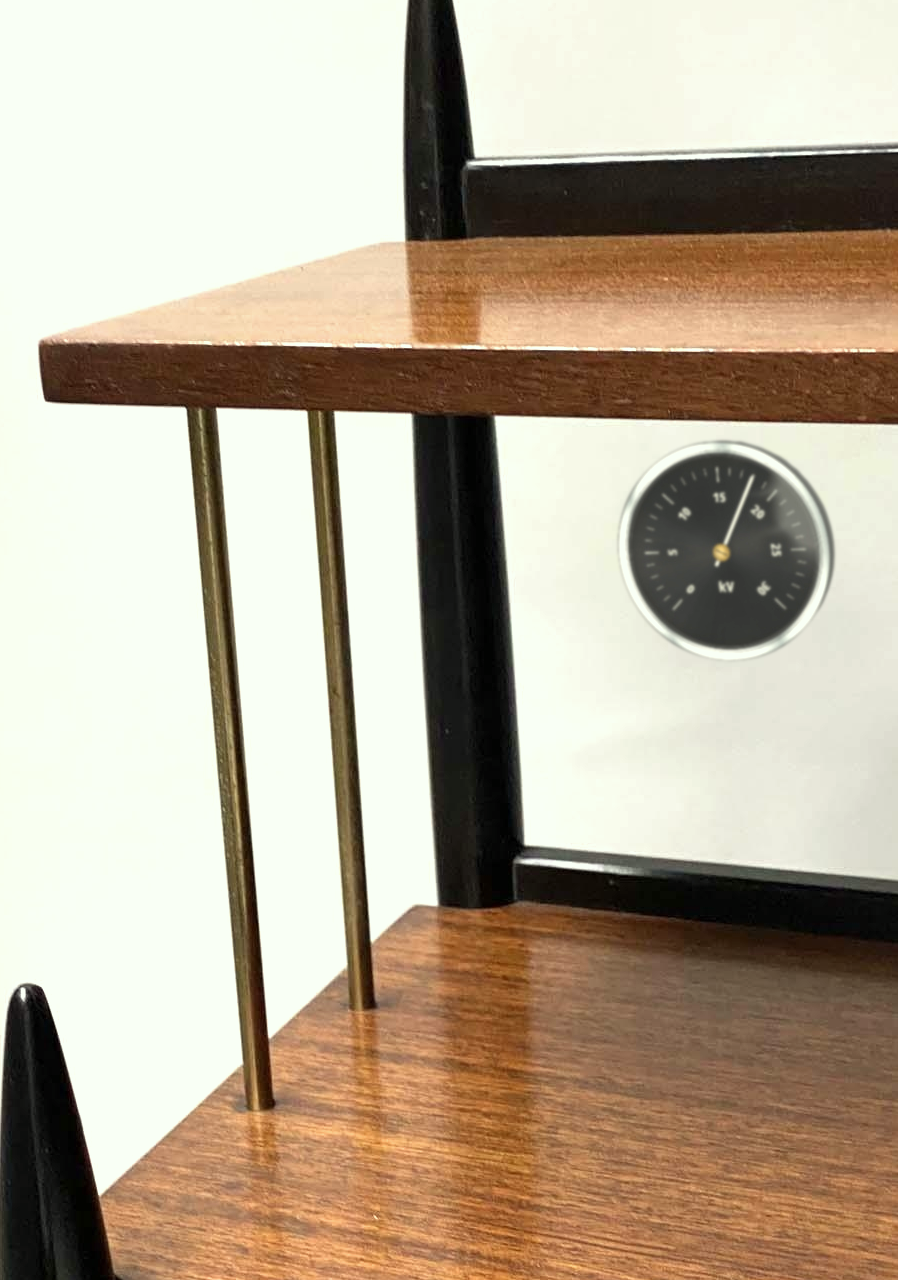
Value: 18 kV
